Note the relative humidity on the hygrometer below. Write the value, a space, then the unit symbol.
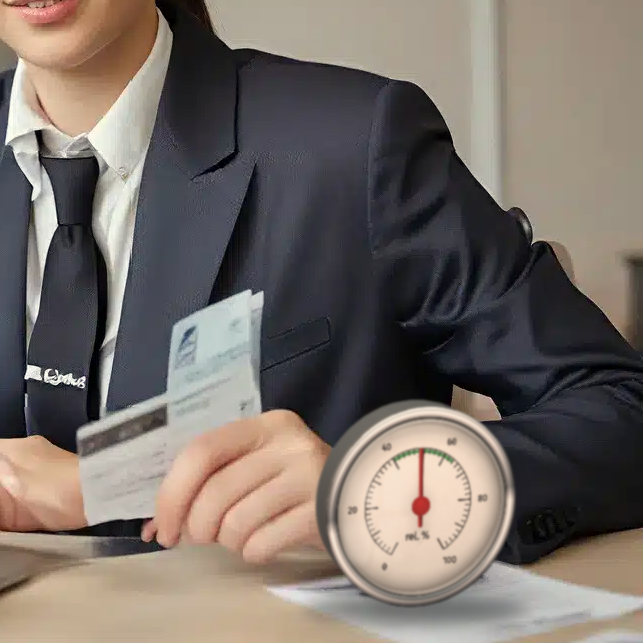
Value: 50 %
